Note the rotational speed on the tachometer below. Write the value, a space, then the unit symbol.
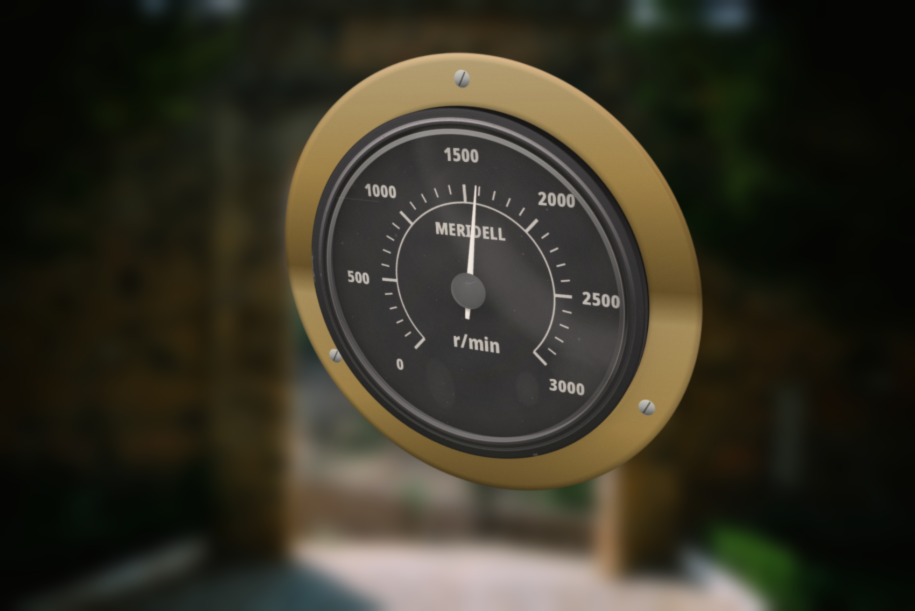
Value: 1600 rpm
